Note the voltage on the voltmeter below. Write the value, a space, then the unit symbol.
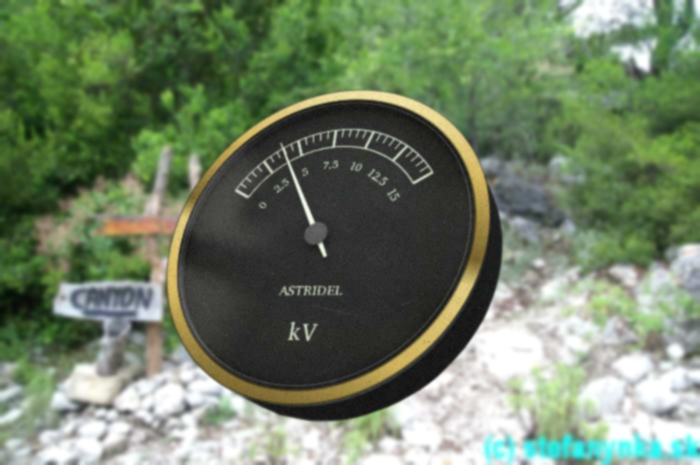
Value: 4 kV
